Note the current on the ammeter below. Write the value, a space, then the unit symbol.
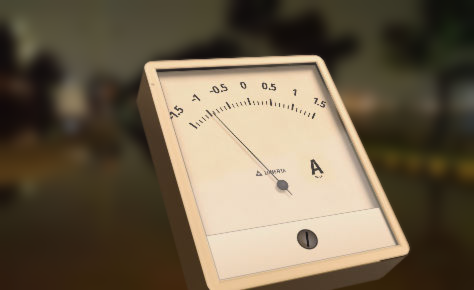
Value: -1 A
